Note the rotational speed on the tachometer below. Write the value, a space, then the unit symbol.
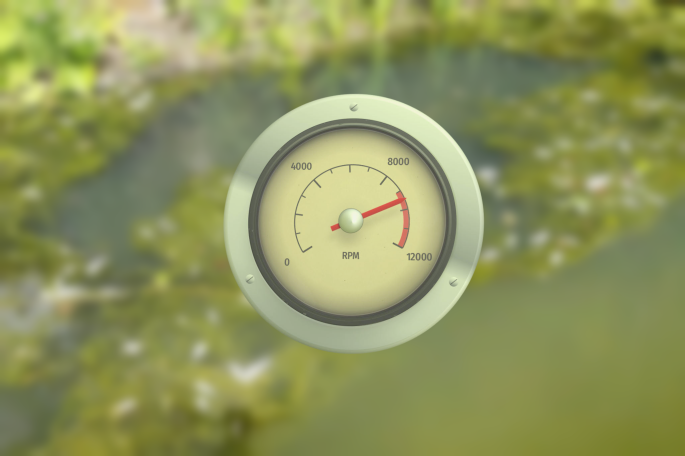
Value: 9500 rpm
